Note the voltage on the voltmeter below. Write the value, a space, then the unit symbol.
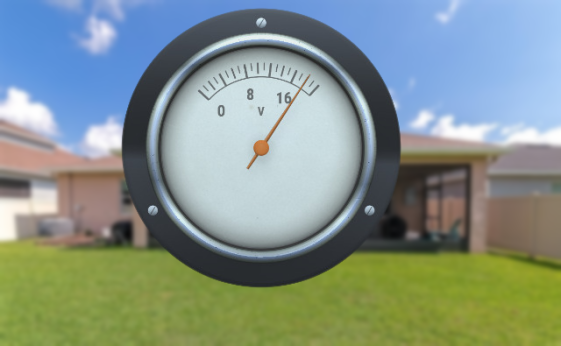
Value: 18 V
